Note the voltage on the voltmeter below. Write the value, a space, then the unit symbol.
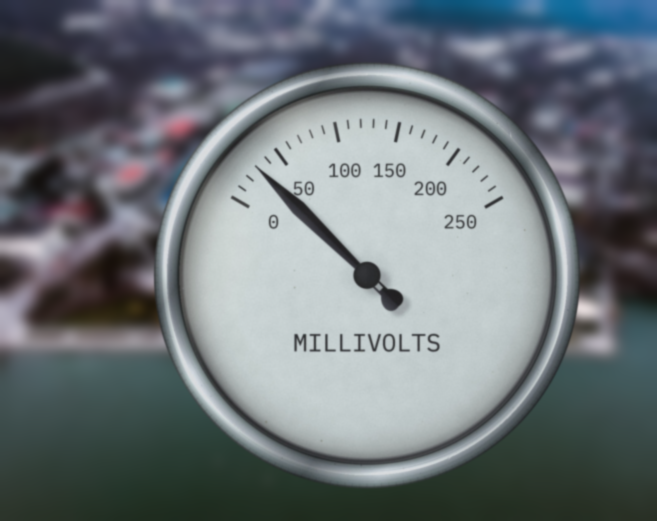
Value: 30 mV
